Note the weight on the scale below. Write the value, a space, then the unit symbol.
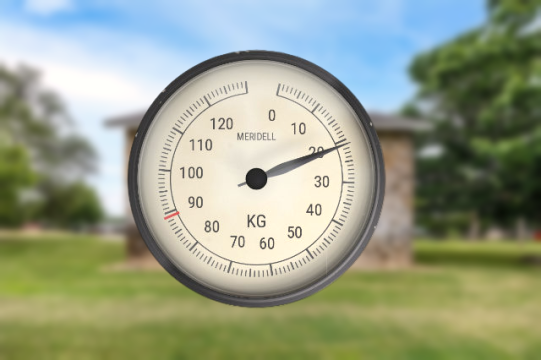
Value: 21 kg
